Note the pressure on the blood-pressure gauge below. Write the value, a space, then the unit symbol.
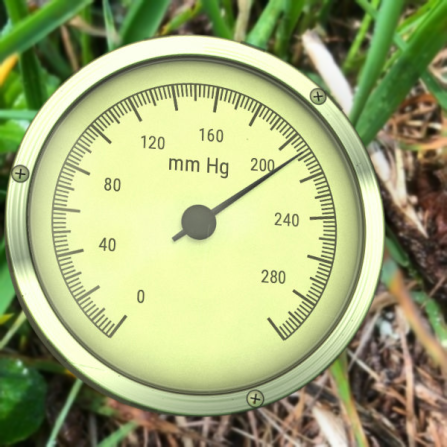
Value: 208 mmHg
